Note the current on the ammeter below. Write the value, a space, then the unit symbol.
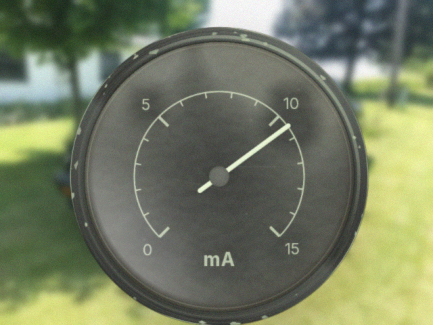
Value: 10.5 mA
